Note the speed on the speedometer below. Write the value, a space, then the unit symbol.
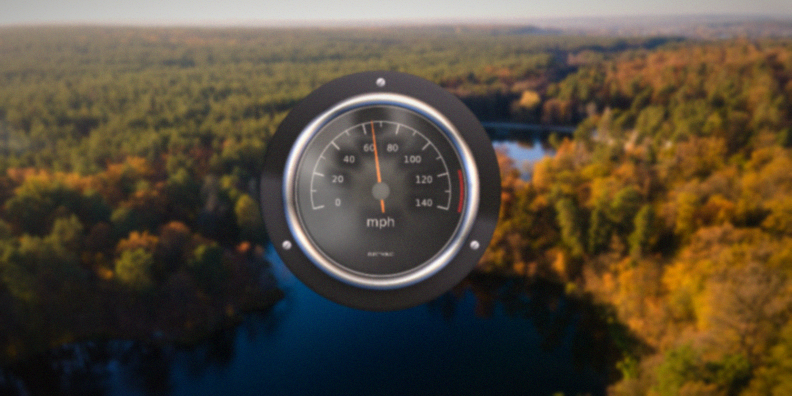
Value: 65 mph
